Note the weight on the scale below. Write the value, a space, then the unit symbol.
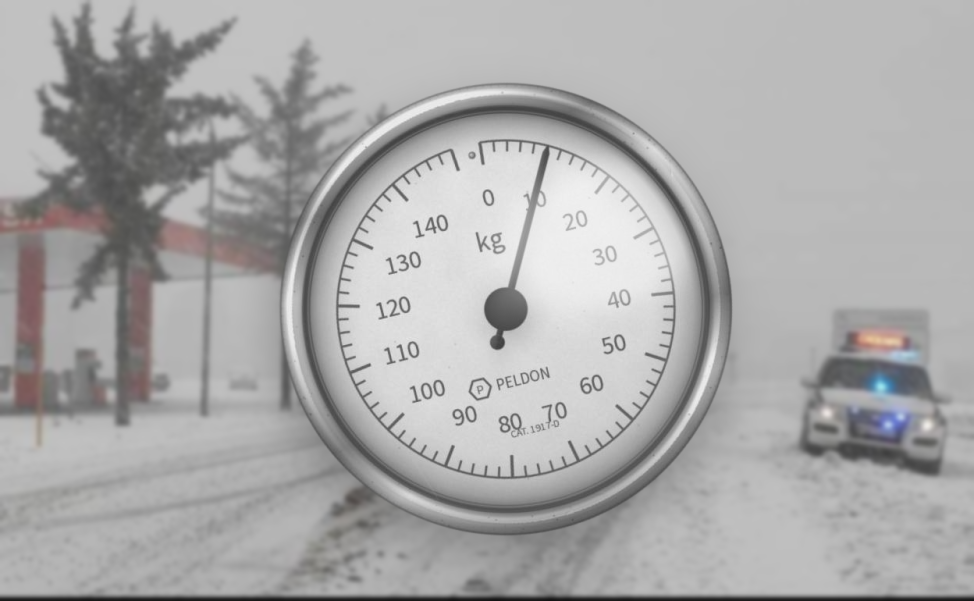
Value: 10 kg
